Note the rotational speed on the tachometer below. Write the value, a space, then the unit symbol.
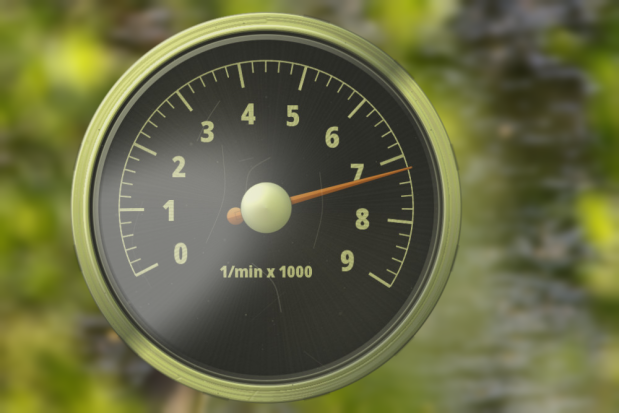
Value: 7200 rpm
